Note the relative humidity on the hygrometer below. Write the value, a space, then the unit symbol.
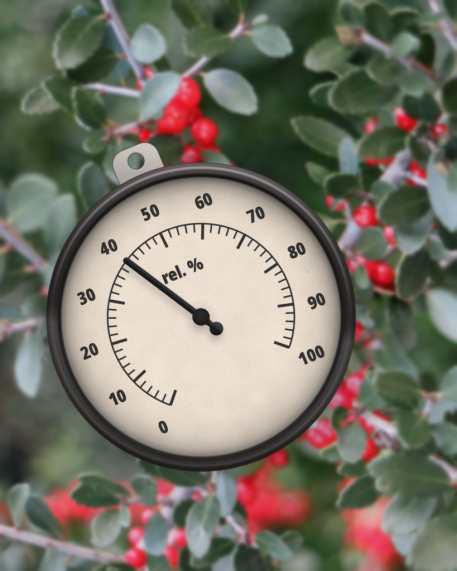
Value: 40 %
